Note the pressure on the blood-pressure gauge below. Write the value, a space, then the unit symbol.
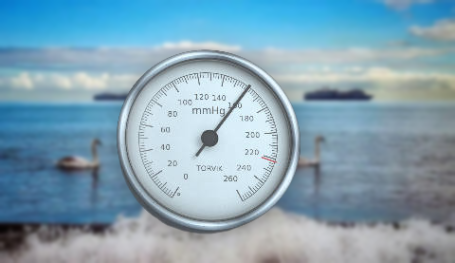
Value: 160 mmHg
